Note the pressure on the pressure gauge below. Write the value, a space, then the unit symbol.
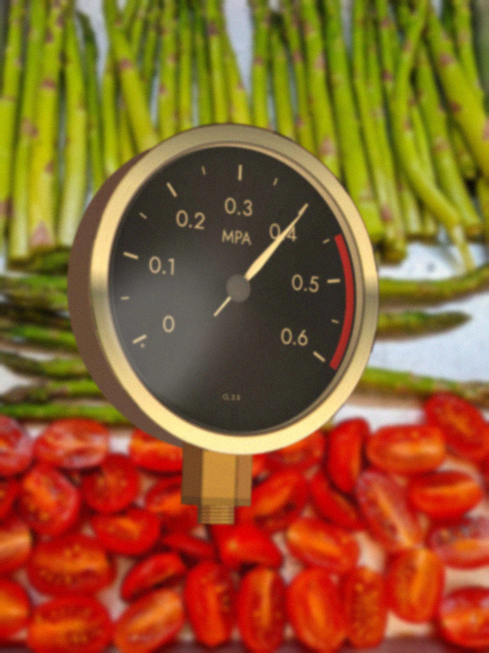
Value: 0.4 MPa
